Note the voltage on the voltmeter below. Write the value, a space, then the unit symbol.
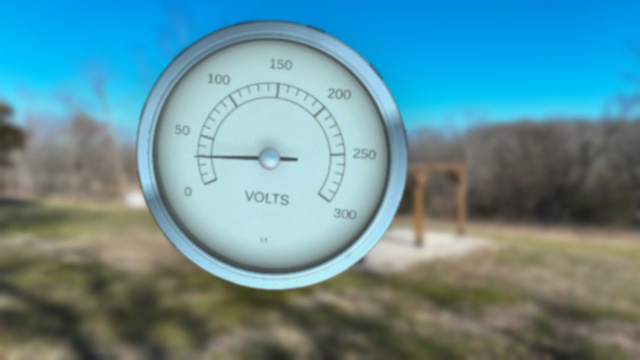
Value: 30 V
